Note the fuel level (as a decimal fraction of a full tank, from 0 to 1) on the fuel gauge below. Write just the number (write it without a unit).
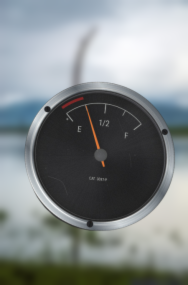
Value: 0.25
